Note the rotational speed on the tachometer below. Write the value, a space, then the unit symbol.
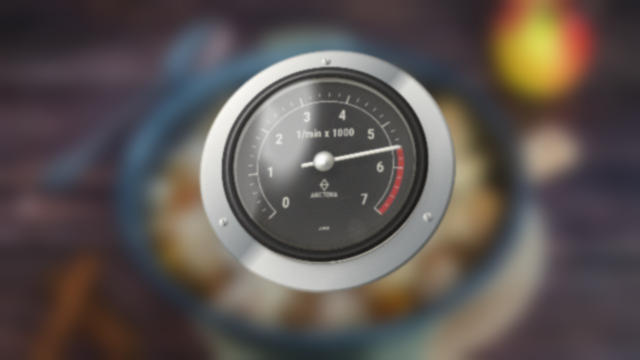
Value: 5600 rpm
